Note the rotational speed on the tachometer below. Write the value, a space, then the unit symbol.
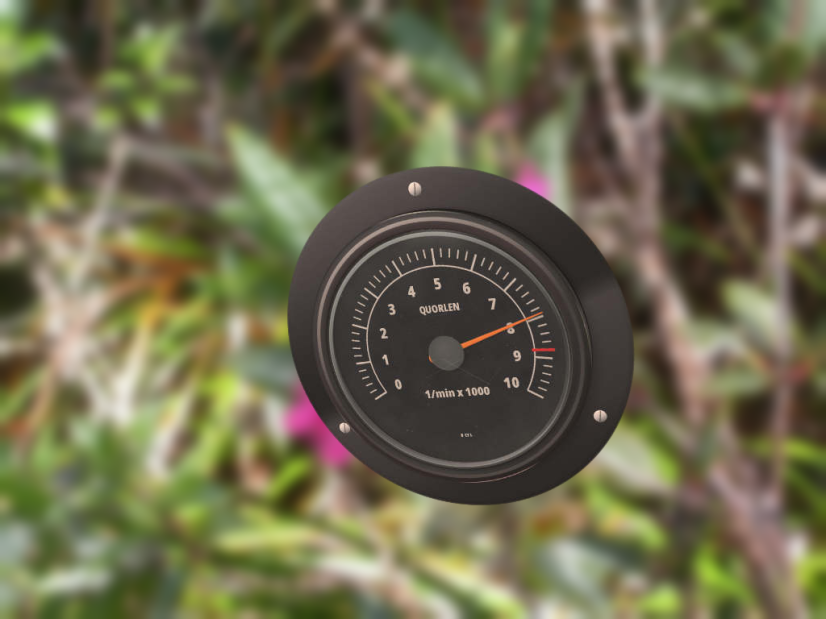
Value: 7900 rpm
